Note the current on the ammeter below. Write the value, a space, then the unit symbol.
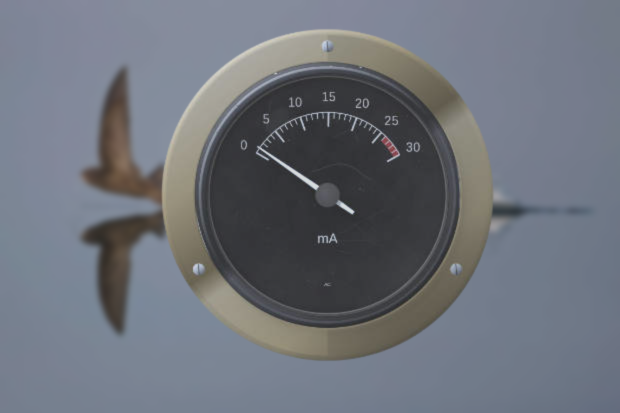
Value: 1 mA
